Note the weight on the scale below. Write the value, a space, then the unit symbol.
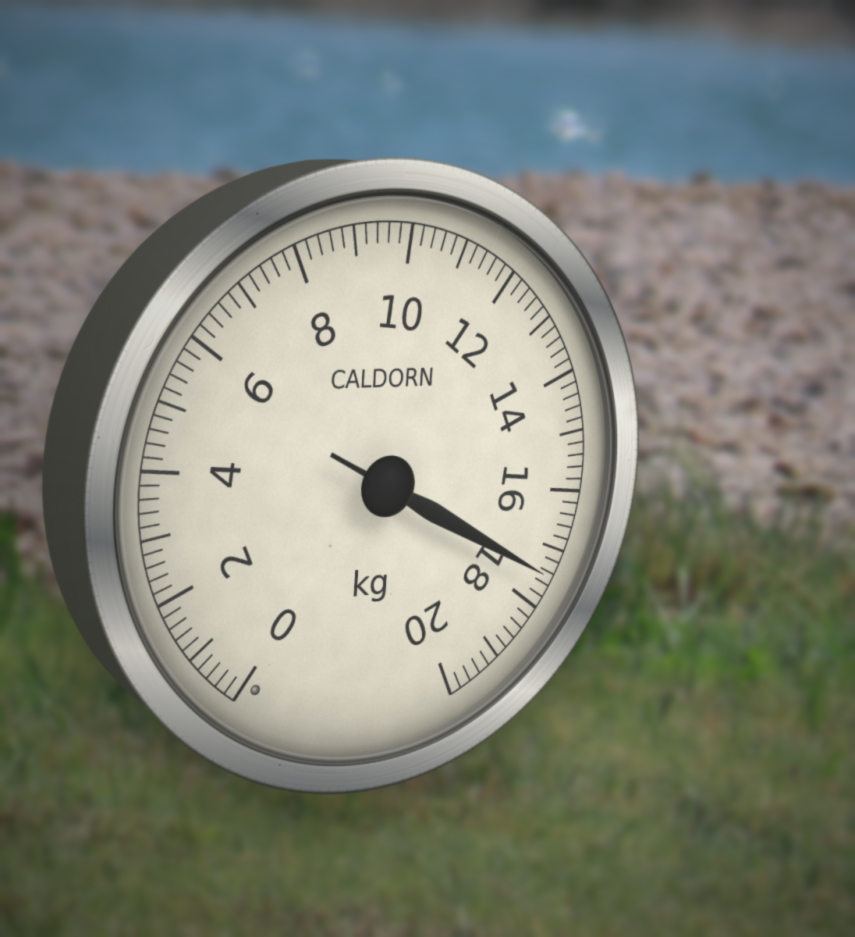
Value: 17.5 kg
